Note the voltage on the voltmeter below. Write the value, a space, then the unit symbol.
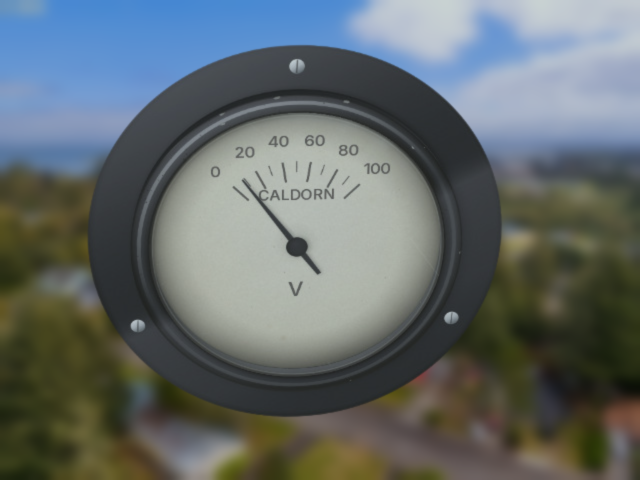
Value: 10 V
